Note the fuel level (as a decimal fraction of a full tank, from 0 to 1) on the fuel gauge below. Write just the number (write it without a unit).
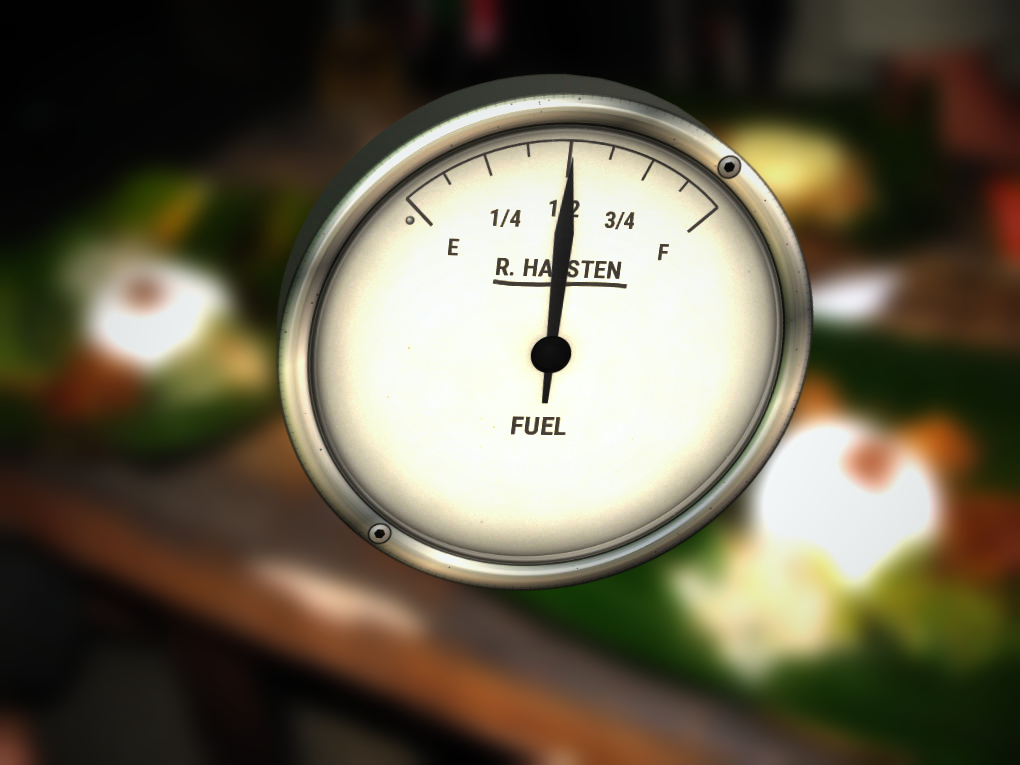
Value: 0.5
